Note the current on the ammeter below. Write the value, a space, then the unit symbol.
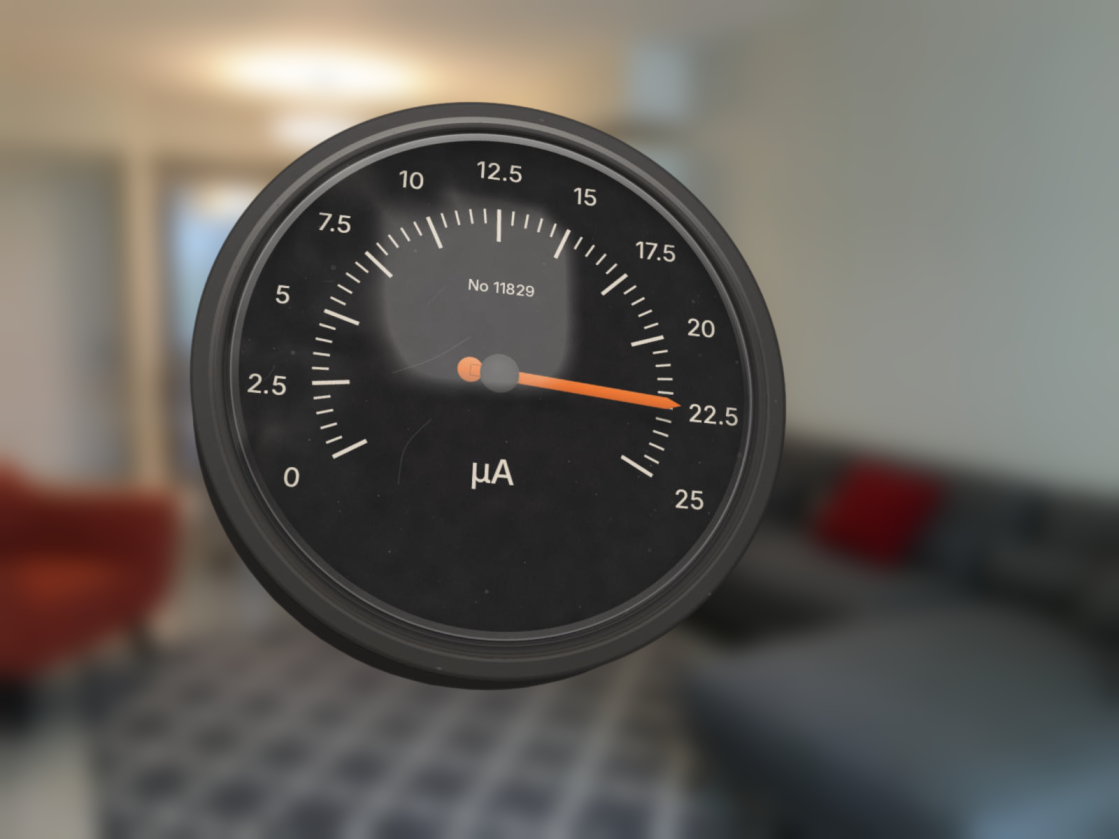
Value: 22.5 µA
